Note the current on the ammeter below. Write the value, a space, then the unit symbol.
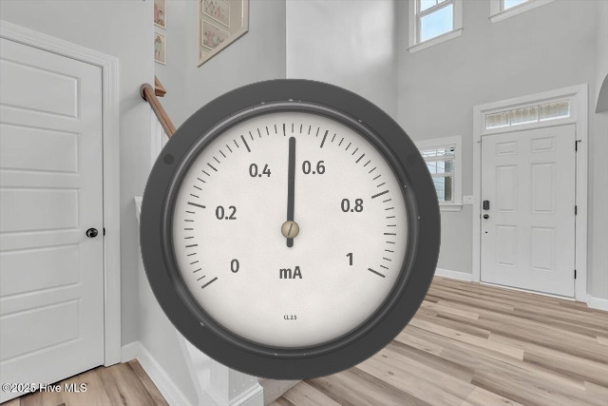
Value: 0.52 mA
